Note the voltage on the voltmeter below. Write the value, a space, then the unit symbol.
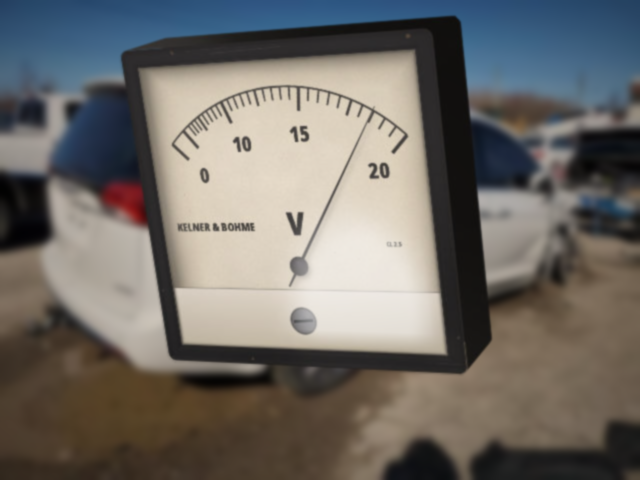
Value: 18.5 V
